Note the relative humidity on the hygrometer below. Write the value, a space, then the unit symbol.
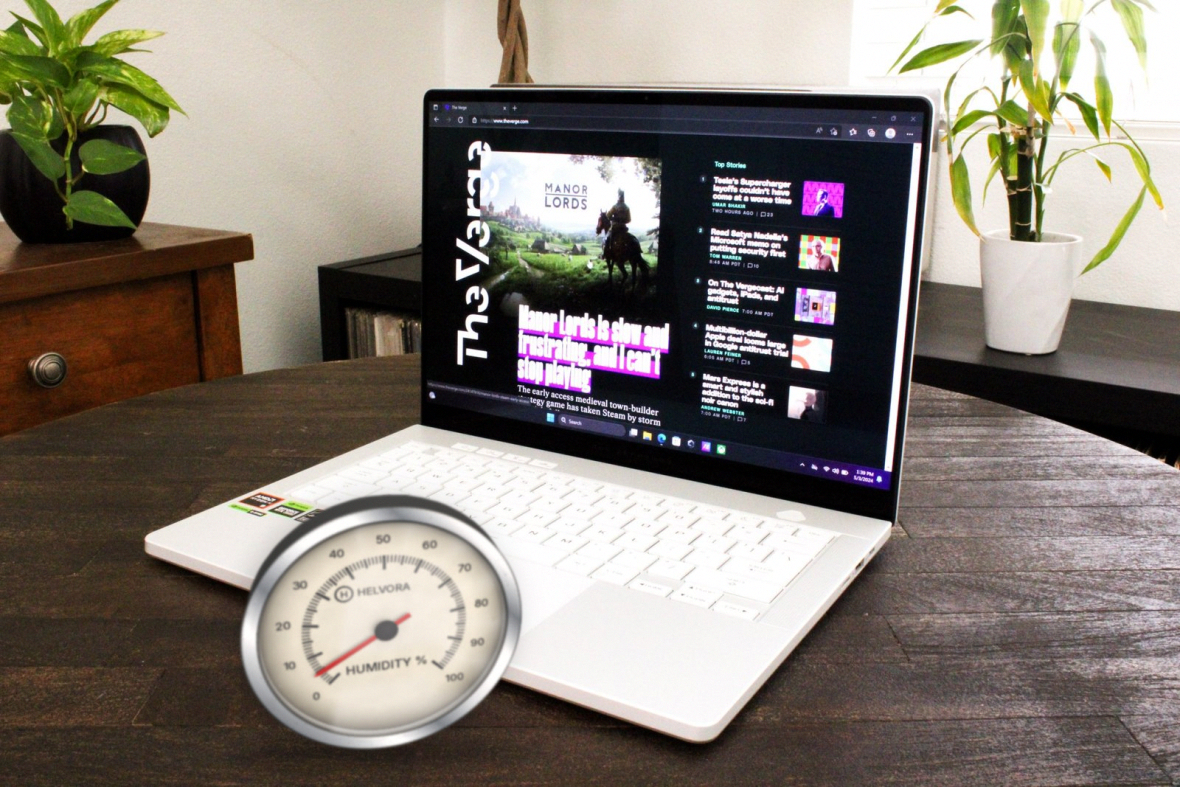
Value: 5 %
